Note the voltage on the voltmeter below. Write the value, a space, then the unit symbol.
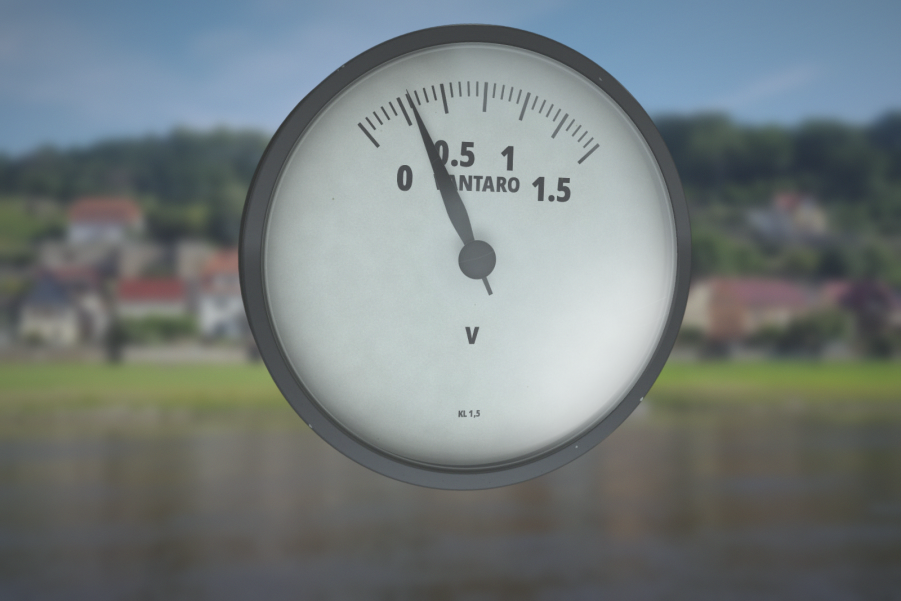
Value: 0.3 V
